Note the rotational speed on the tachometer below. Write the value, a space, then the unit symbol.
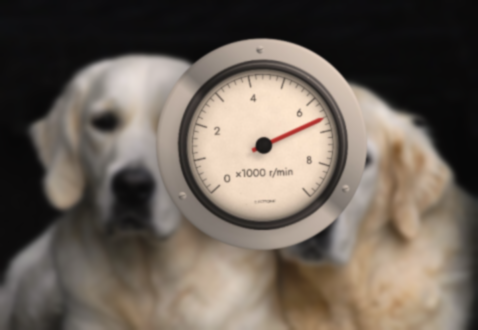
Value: 6600 rpm
